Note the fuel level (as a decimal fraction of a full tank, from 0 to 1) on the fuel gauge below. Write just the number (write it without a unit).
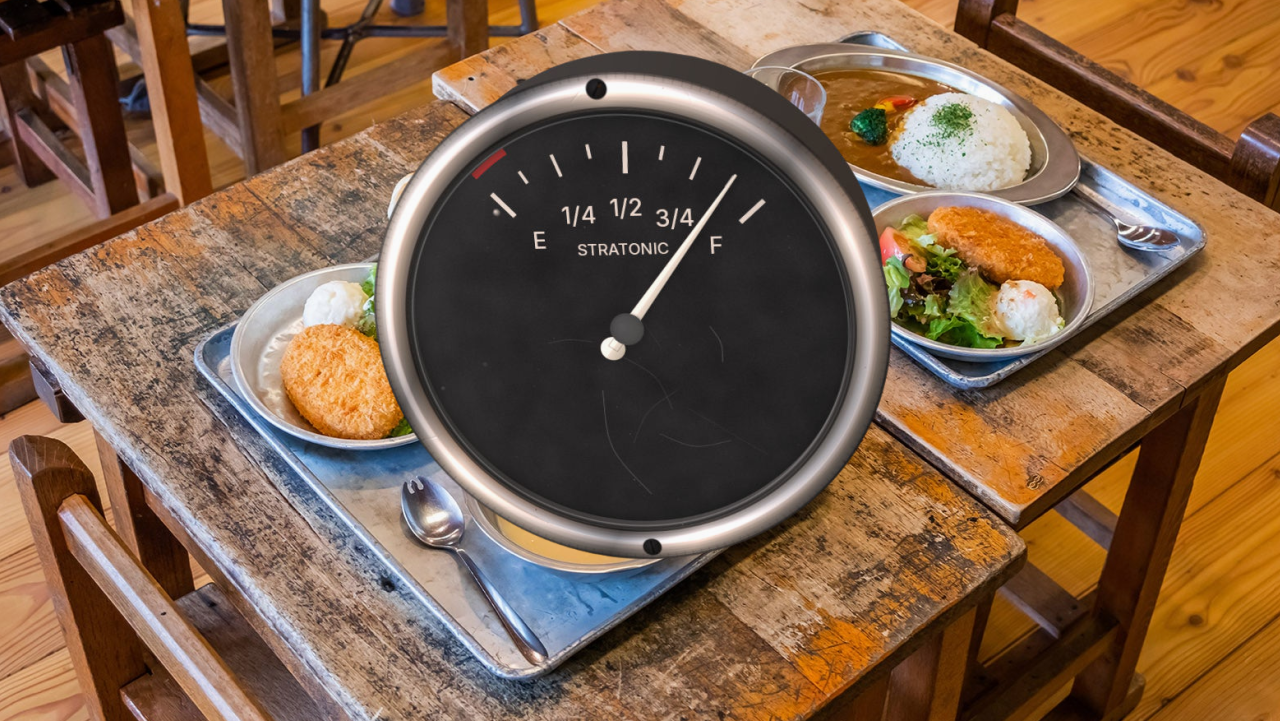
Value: 0.875
